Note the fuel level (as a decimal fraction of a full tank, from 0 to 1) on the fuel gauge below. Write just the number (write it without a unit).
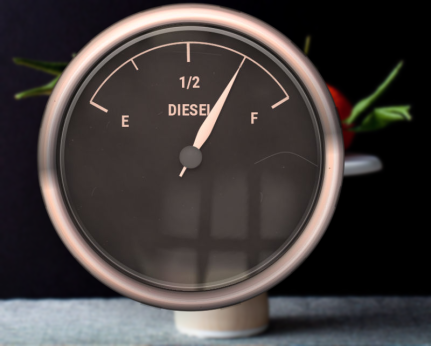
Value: 0.75
